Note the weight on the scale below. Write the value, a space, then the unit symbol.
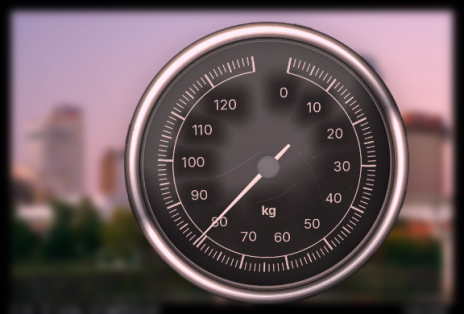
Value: 81 kg
